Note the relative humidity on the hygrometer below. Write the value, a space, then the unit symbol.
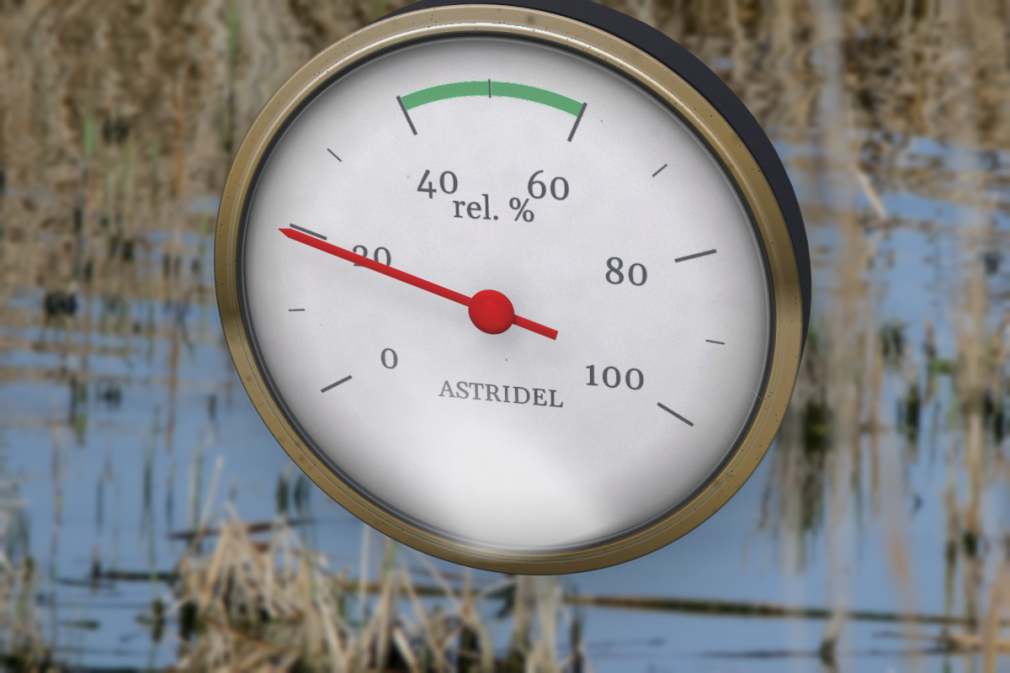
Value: 20 %
